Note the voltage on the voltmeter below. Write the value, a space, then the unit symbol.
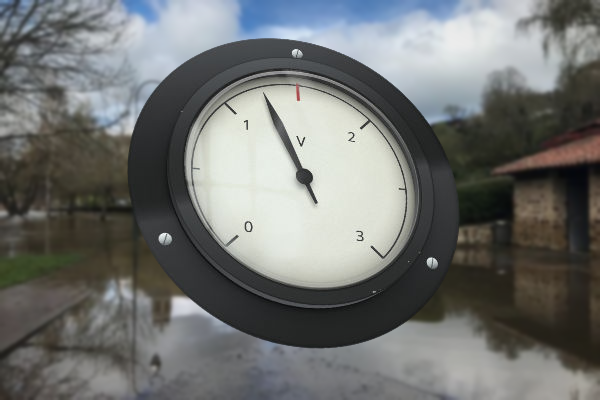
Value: 1.25 V
